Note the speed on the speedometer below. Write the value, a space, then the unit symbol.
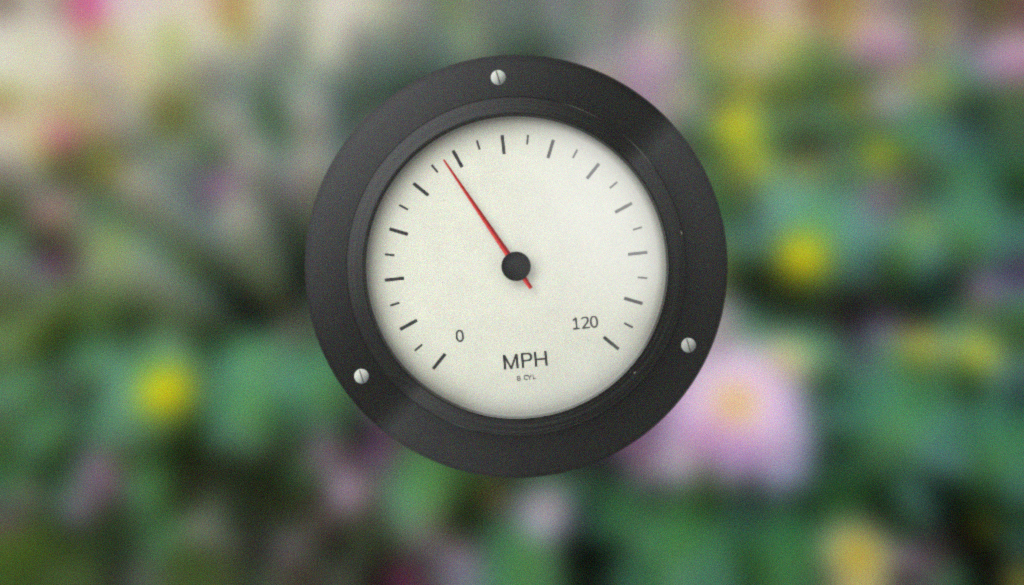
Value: 47.5 mph
